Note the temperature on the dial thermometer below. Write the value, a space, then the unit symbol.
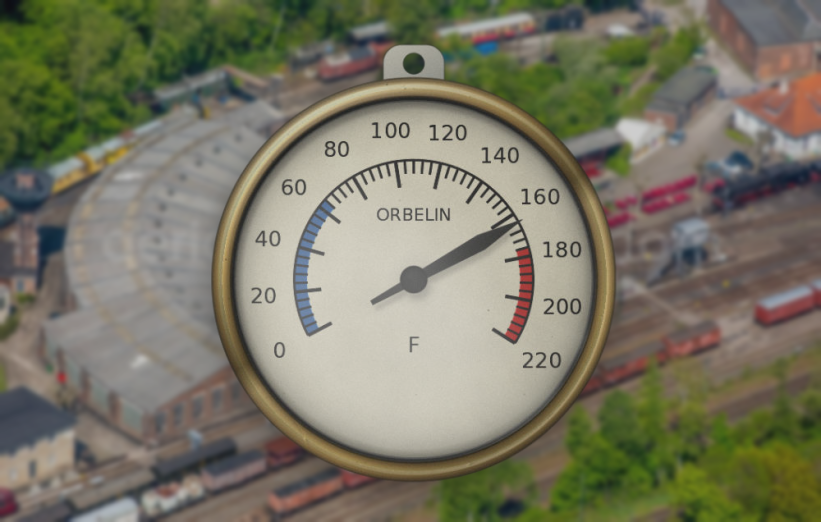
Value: 164 °F
